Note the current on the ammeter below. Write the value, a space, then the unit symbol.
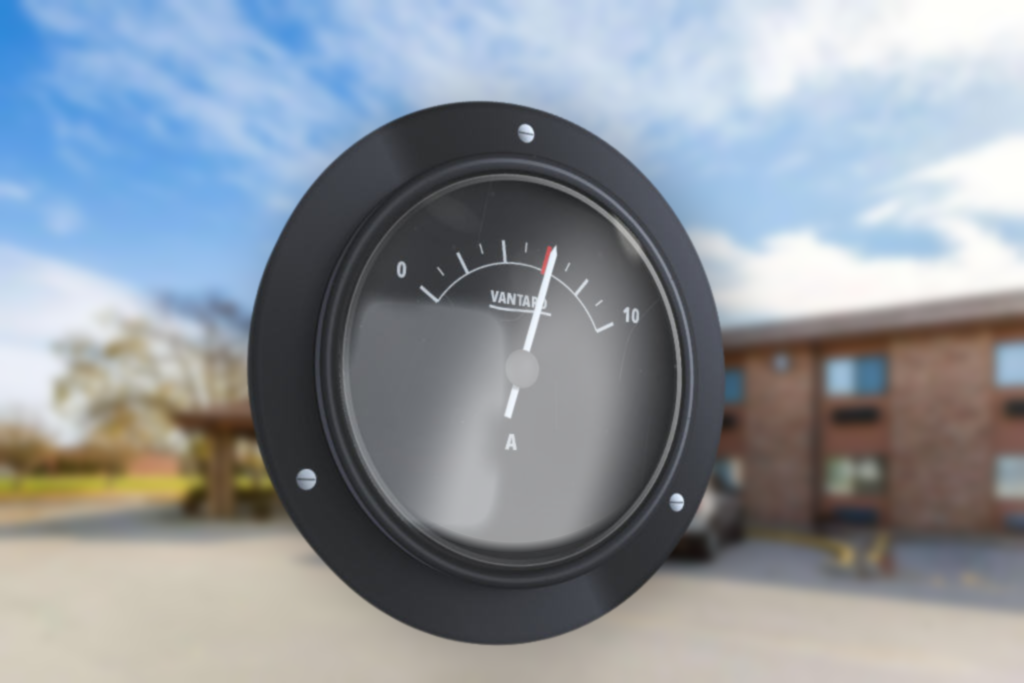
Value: 6 A
